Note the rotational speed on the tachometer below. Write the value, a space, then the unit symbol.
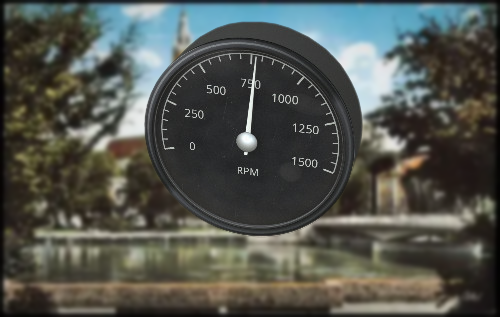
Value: 775 rpm
